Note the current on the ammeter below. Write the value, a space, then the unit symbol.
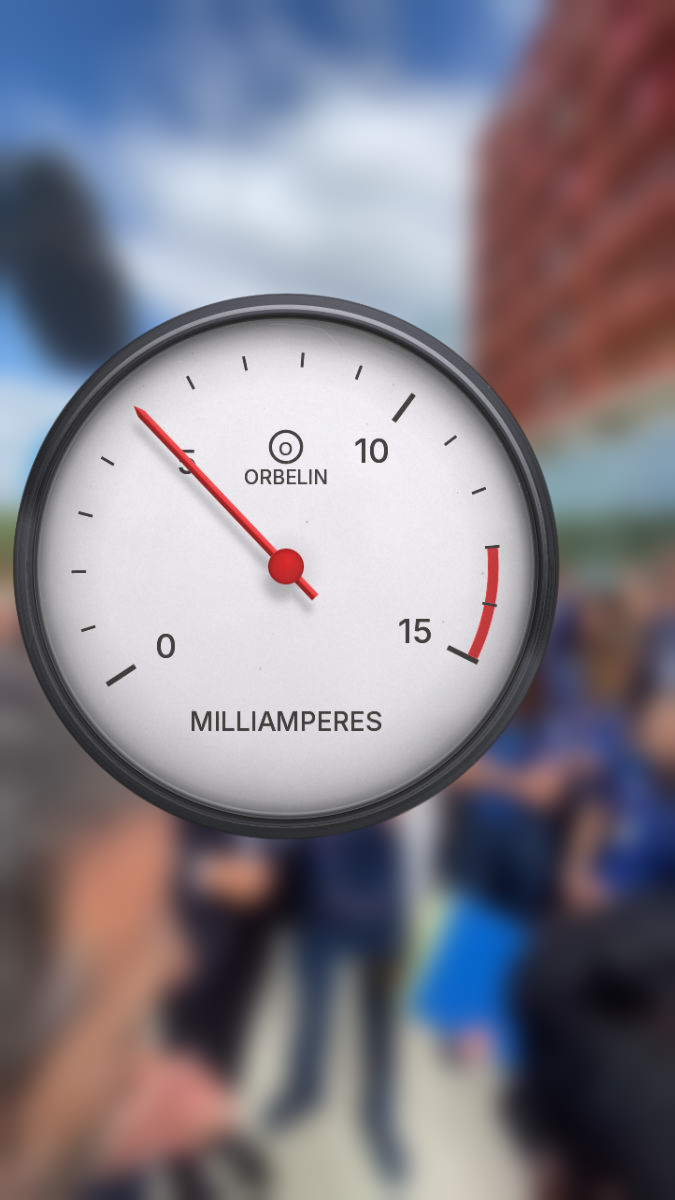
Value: 5 mA
